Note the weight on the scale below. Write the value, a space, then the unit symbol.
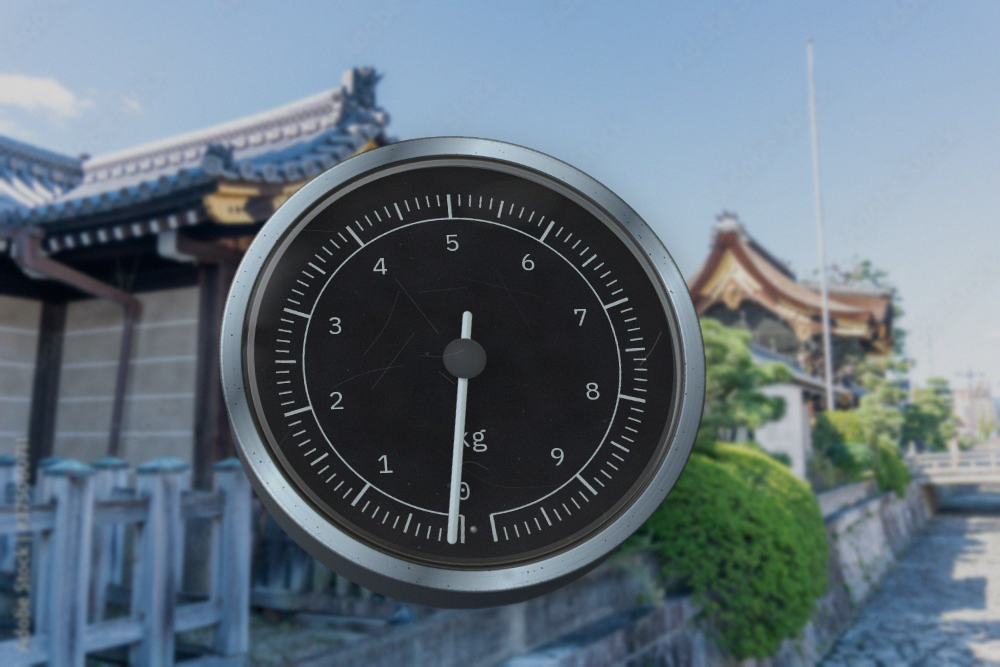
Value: 0.1 kg
